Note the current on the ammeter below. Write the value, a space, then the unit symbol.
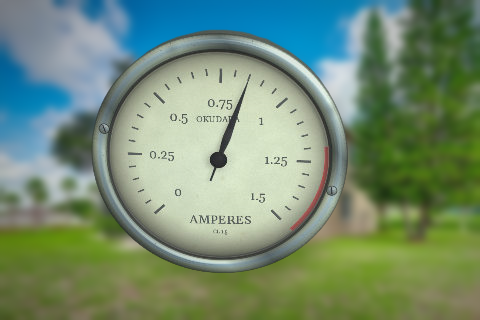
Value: 0.85 A
